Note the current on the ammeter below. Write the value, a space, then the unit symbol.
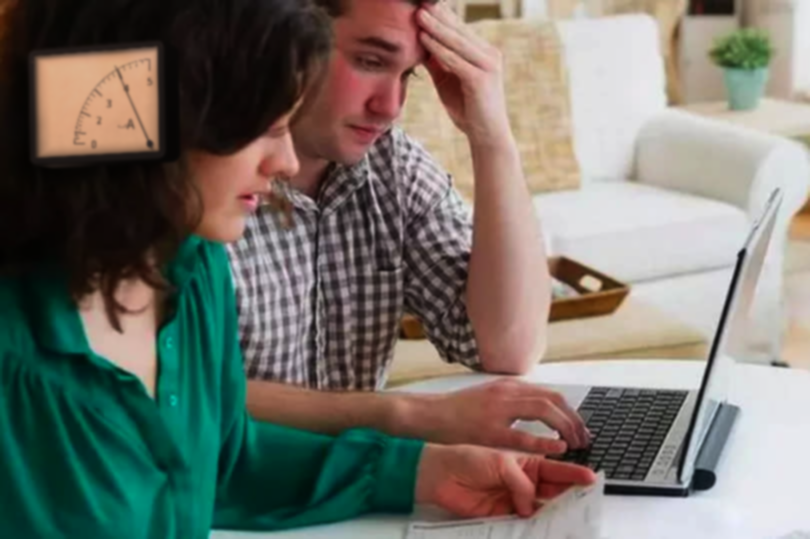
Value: 4 A
